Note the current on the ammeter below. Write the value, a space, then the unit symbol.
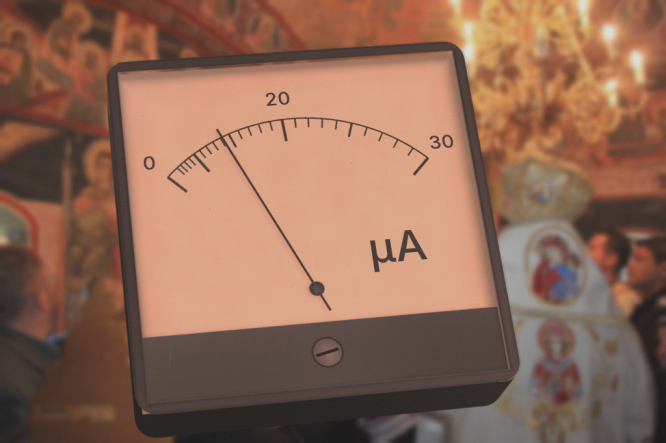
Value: 14 µA
